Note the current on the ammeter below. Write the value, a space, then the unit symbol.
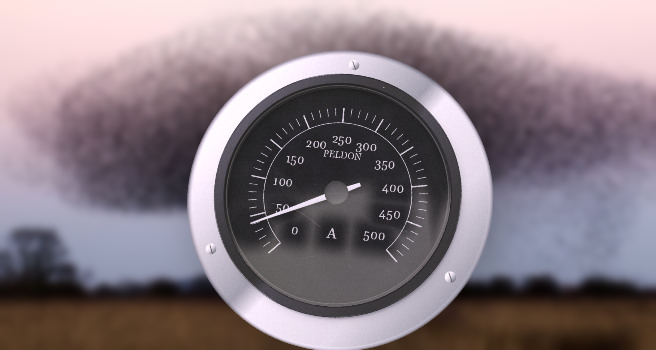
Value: 40 A
